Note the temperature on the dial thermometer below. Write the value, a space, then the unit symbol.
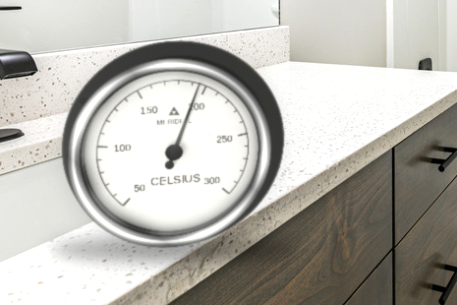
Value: 195 °C
